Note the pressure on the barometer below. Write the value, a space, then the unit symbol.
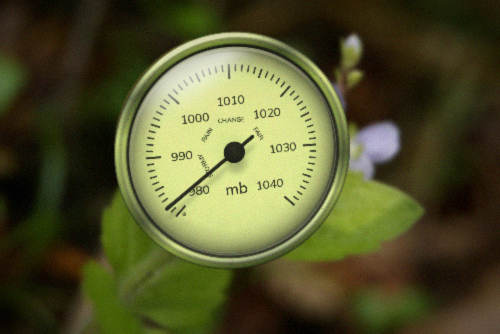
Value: 982 mbar
